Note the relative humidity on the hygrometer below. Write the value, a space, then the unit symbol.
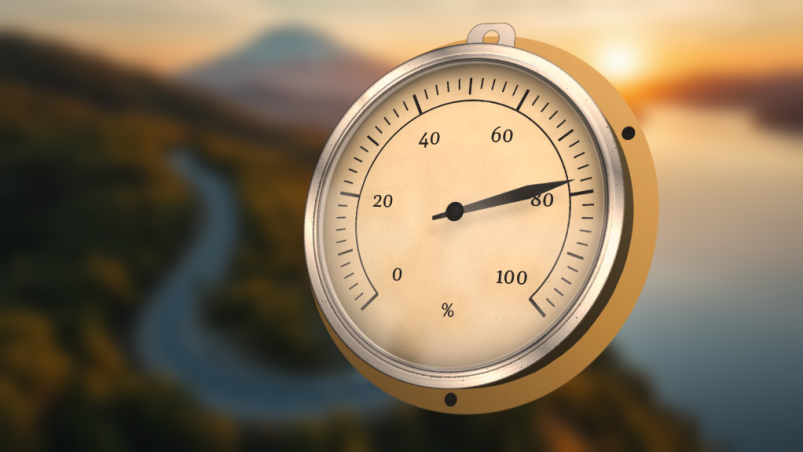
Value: 78 %
